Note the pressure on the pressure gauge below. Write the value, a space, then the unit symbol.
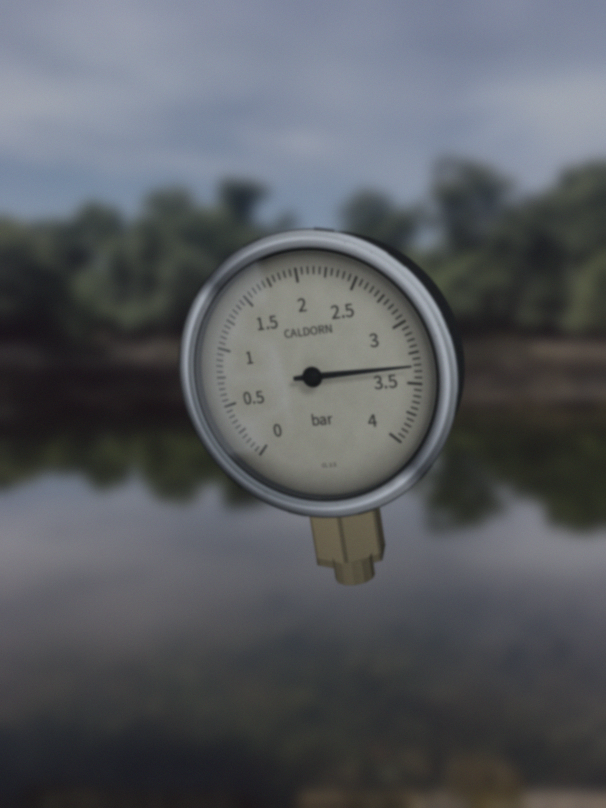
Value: 3.35 bar
